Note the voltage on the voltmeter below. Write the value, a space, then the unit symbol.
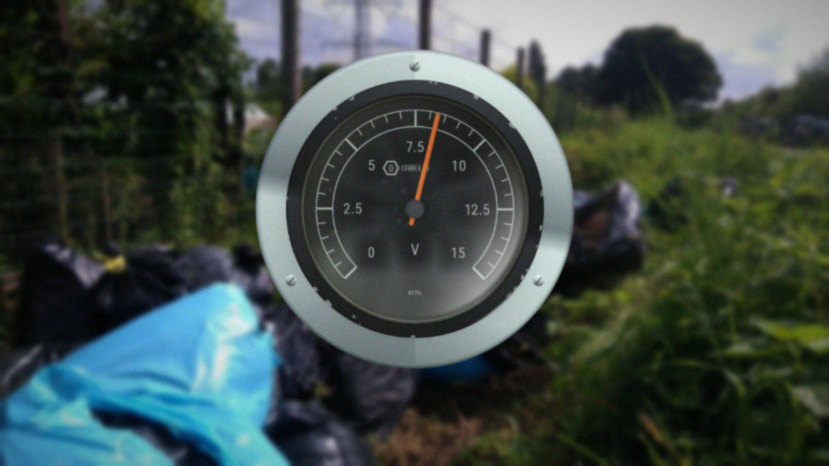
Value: 8.25 V
